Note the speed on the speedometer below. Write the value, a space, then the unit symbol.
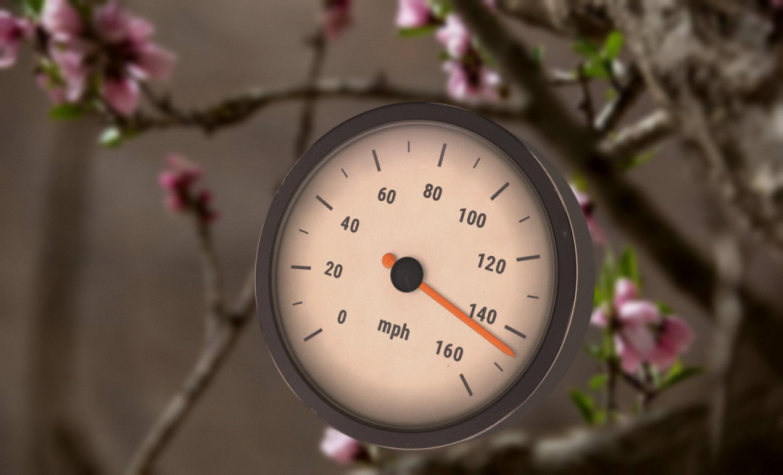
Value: 145 mph
